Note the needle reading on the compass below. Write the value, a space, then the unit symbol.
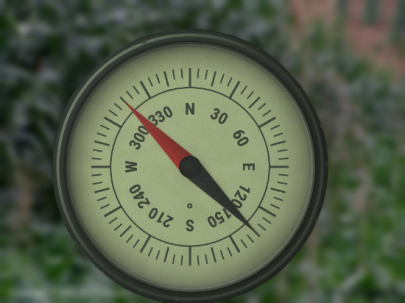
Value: 315 °
